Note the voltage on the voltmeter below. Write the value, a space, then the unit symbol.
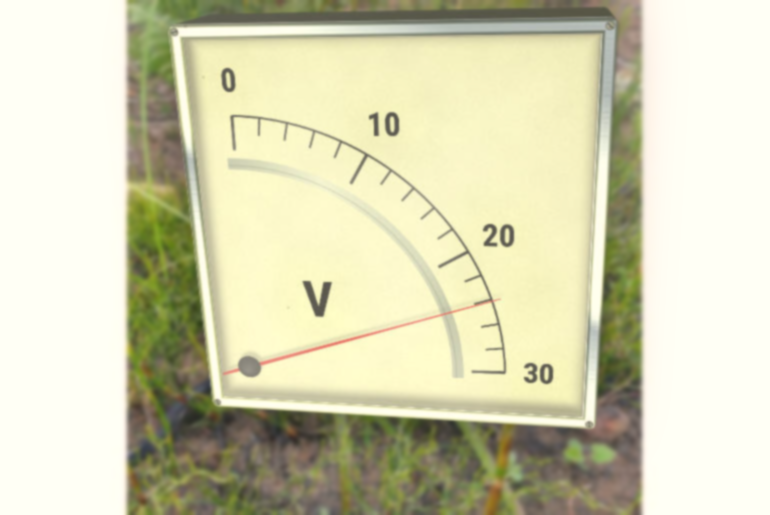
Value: 24 V
